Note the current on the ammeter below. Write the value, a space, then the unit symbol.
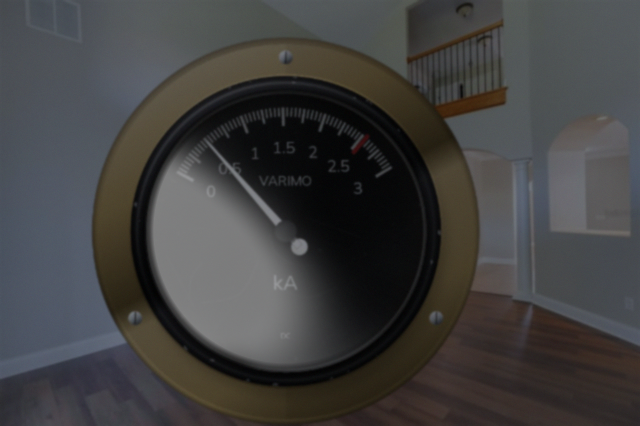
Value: 0.5 kA
